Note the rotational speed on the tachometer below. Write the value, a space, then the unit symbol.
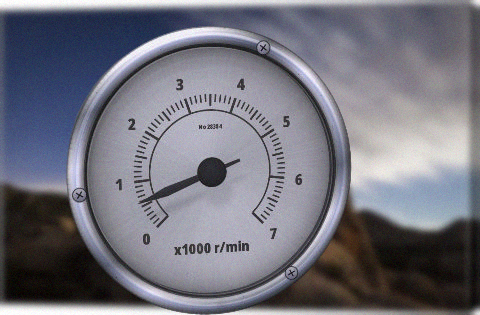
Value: 600 rpm
